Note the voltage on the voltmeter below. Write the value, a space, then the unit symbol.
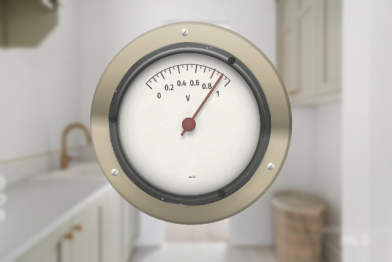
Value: 0.9 V
